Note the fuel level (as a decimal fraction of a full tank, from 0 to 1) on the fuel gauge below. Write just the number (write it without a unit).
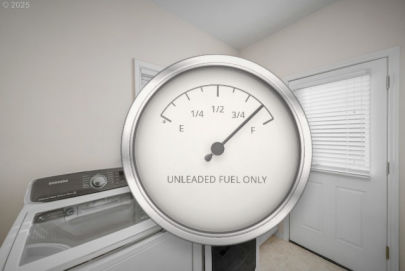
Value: 0.875
